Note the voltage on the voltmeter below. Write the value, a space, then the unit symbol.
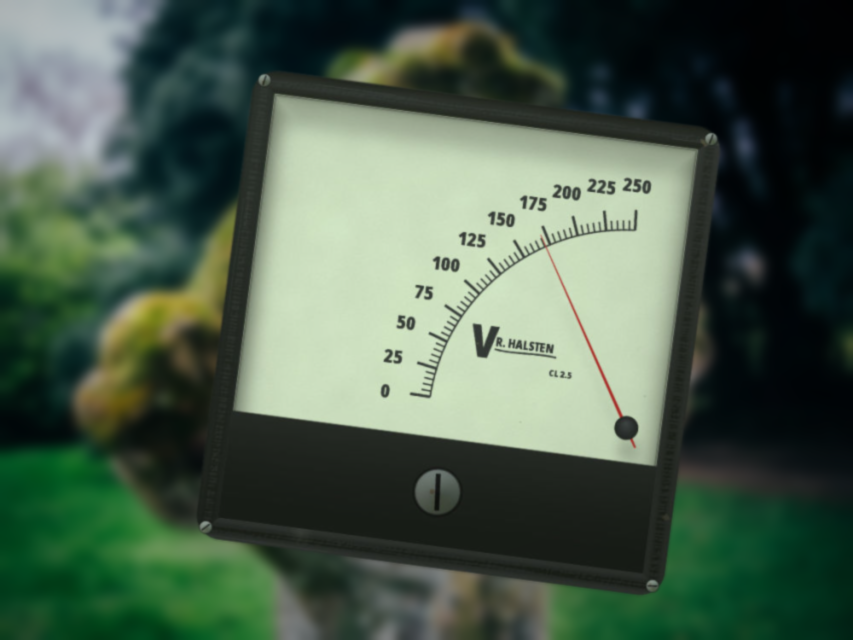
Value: 170 V
